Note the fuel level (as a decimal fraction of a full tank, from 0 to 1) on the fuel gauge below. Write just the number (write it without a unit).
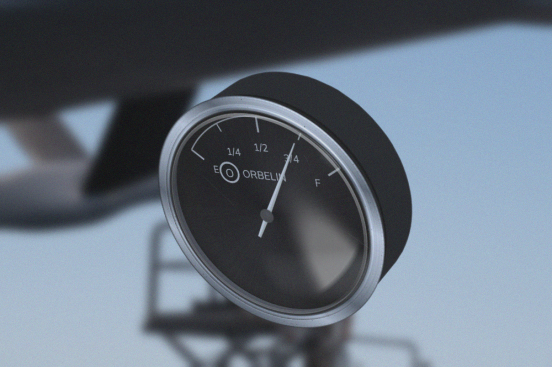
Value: 0.75
